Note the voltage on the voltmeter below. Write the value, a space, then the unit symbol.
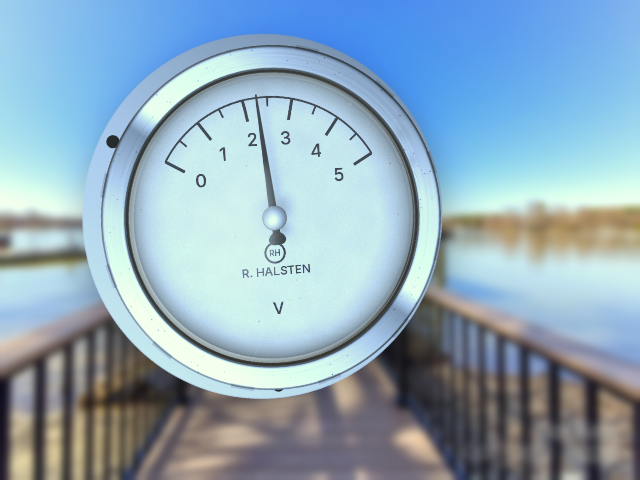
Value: 2.25 V
